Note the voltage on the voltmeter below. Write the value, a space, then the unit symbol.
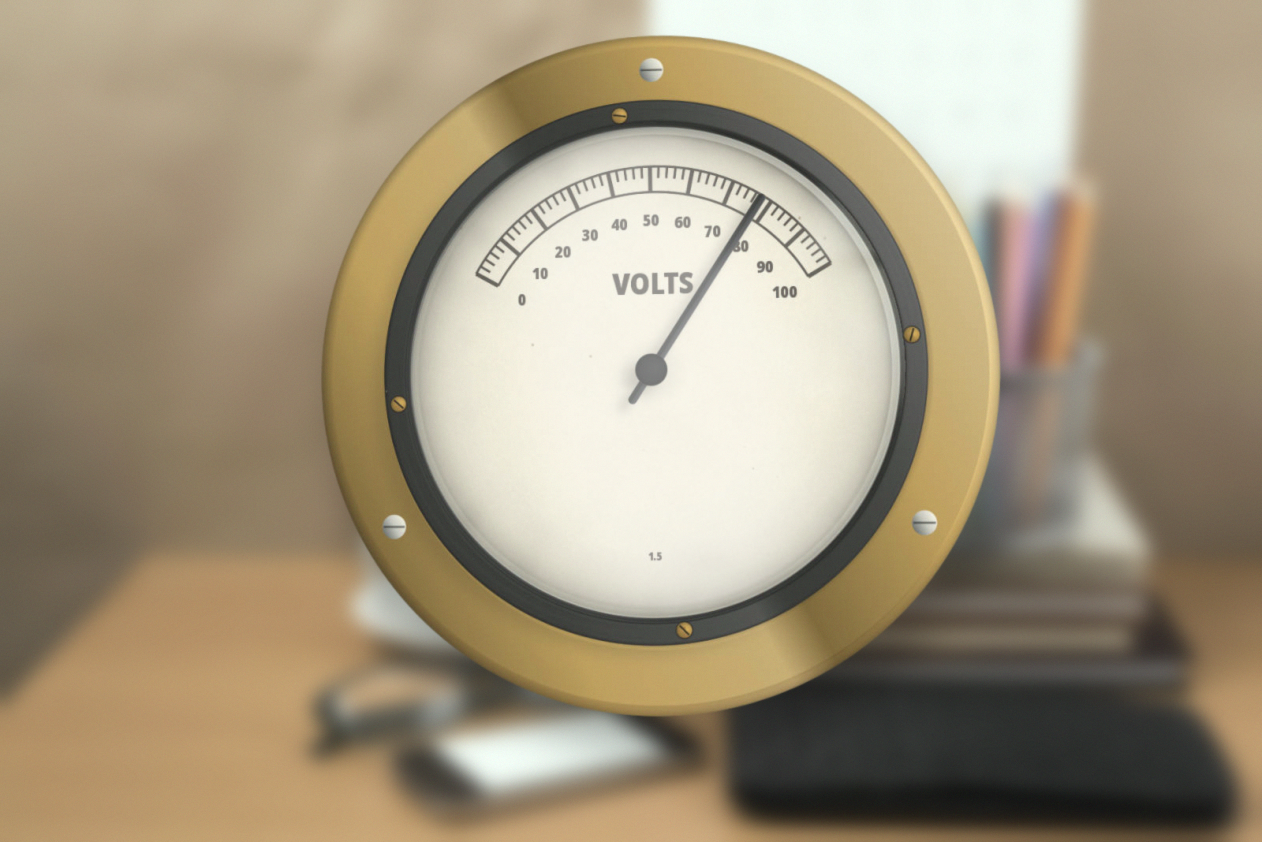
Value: 78 V
